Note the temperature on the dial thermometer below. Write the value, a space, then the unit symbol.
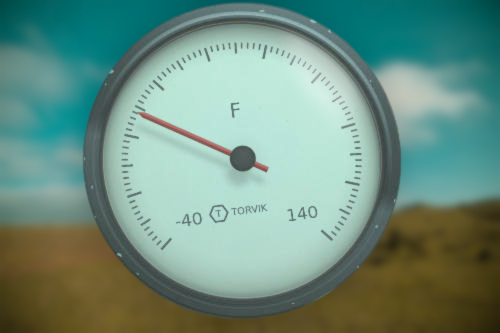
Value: 8 °F
